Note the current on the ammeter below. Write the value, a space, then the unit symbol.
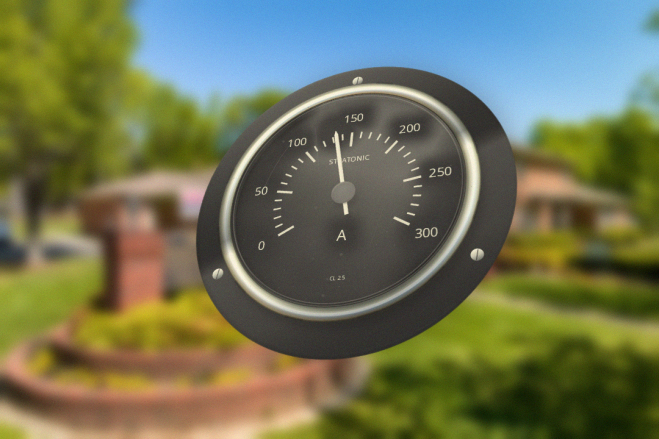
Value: 135 A
